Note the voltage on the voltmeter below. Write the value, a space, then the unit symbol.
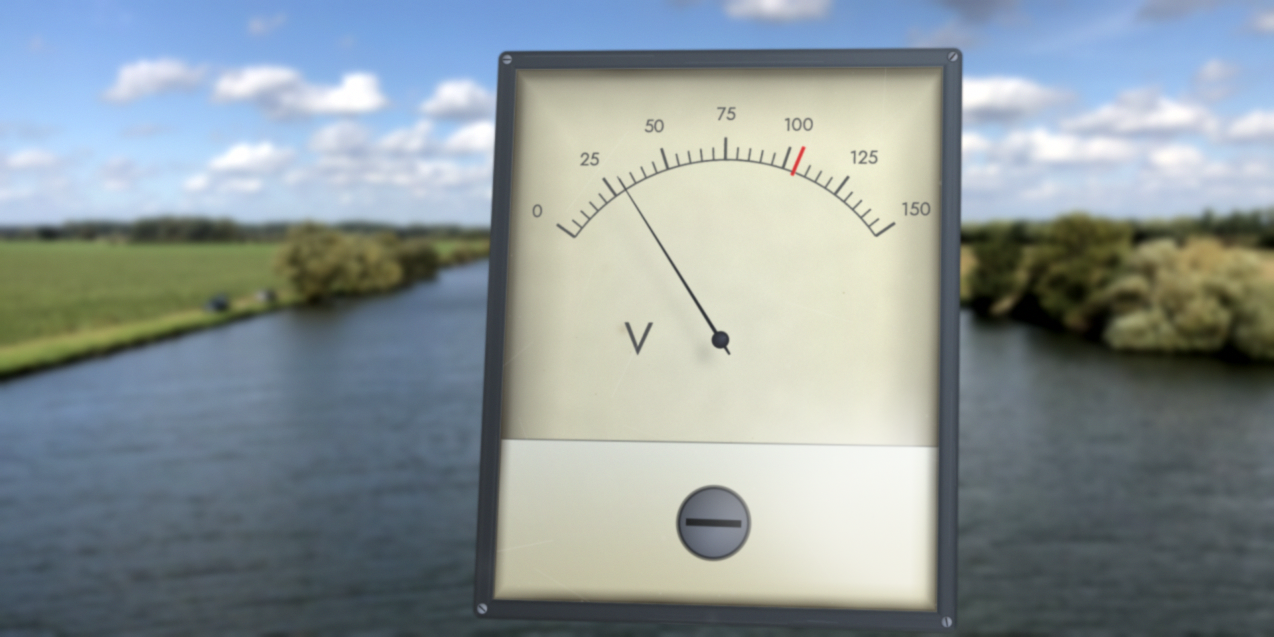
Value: 30 V
